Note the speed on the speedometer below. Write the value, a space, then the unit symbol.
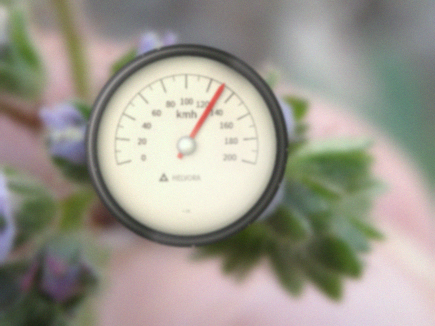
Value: 130 km/h
